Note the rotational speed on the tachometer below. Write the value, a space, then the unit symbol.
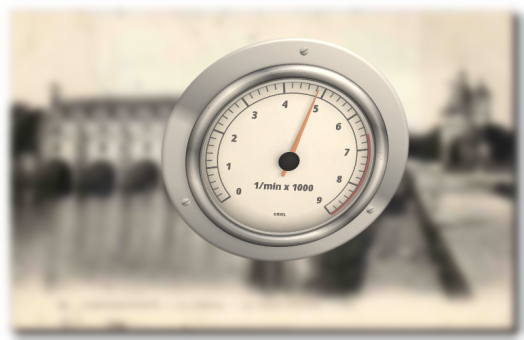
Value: 4800 rpm
